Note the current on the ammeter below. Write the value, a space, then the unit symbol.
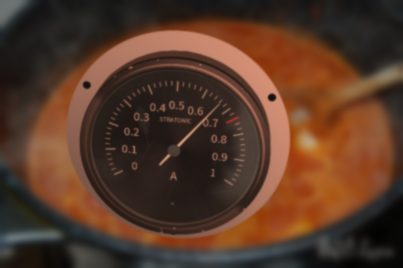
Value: 0.66 A
